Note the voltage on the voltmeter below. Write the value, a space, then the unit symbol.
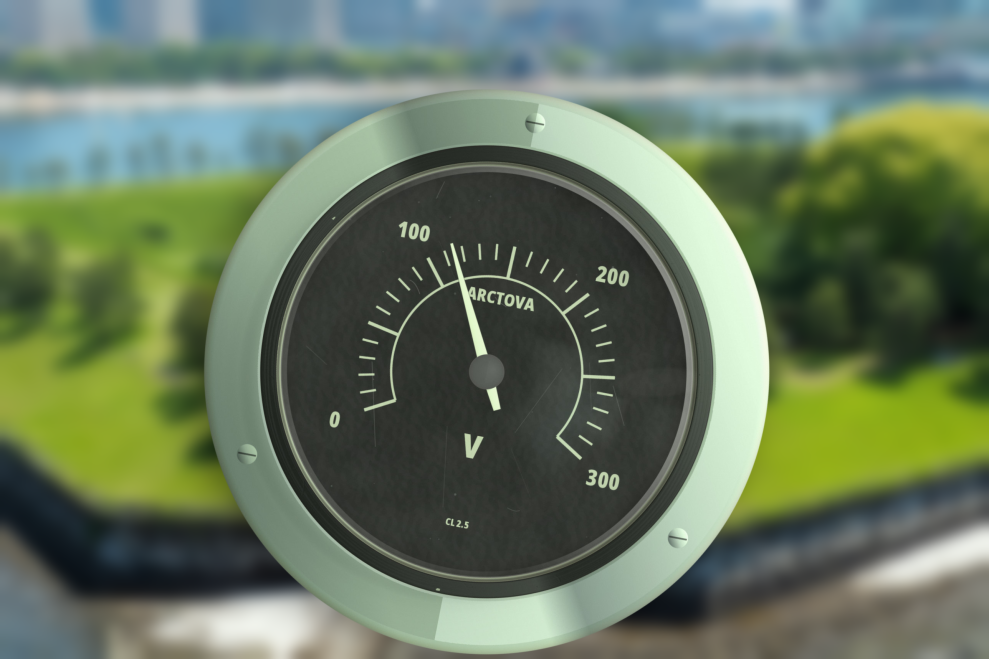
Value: 115 V
